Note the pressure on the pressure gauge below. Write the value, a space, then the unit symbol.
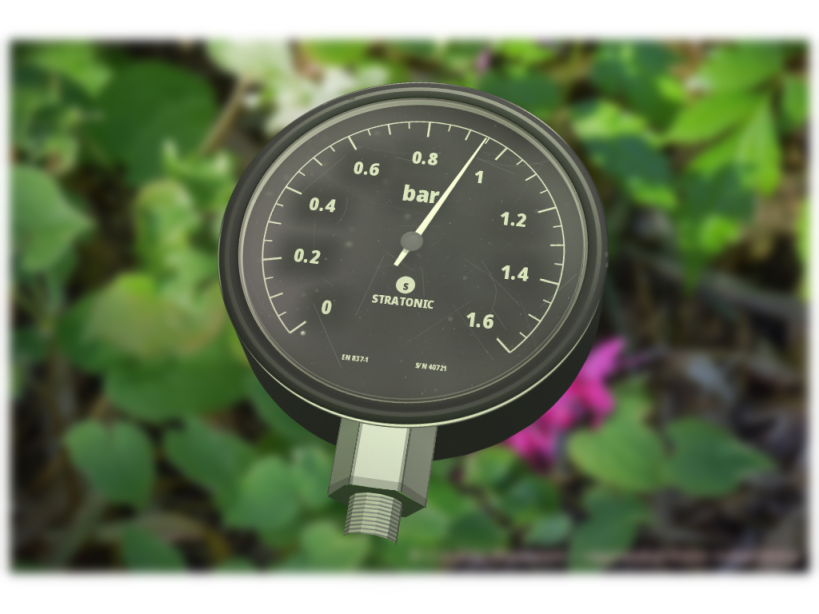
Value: 0.95 bar
